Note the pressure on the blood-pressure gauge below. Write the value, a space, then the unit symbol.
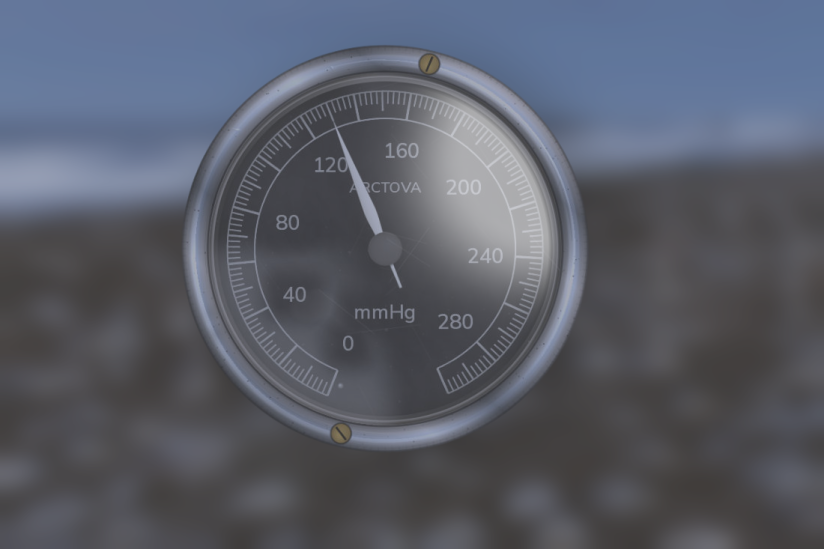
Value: 130 mmHg
